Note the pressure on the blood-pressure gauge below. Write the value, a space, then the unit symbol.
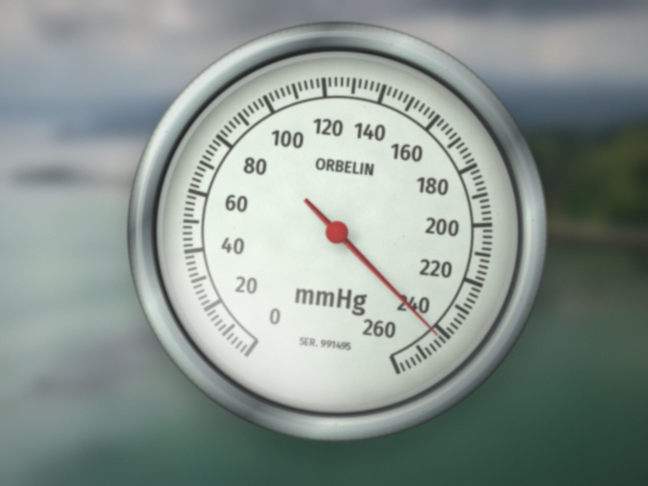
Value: 242 mmHg
